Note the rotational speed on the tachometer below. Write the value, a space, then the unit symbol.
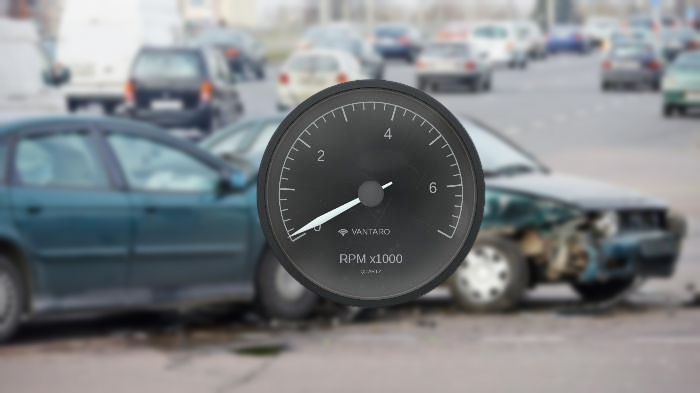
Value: 100 rpm
